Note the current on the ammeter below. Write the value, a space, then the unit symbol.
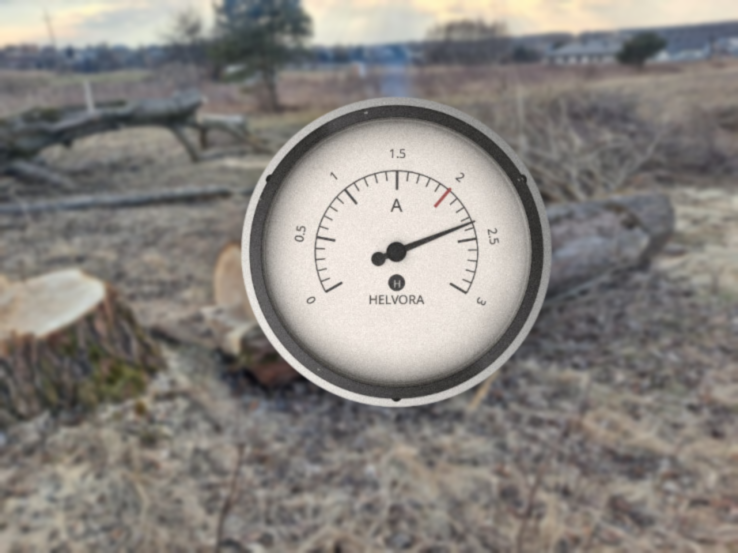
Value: 2.35 A
